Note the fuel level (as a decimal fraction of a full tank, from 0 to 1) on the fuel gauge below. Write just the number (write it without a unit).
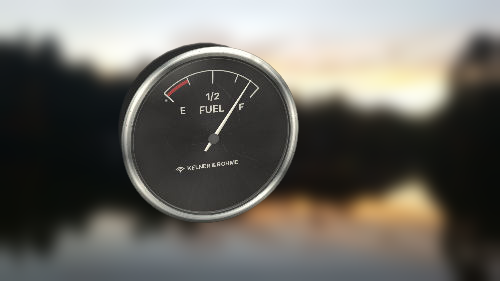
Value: 0.875
